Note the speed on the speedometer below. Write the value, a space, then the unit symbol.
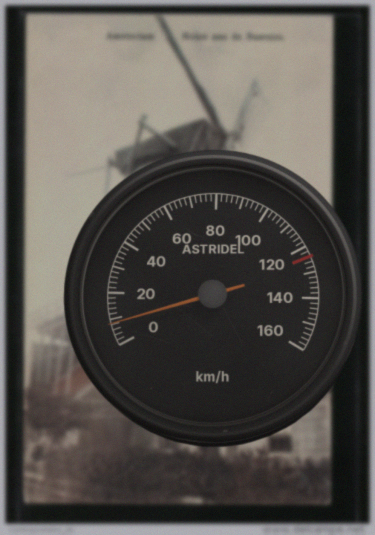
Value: 8 km/h
